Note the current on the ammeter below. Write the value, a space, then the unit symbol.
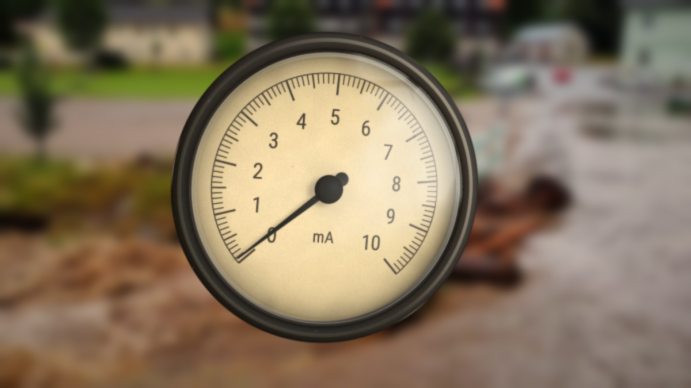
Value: 0.1 mA
